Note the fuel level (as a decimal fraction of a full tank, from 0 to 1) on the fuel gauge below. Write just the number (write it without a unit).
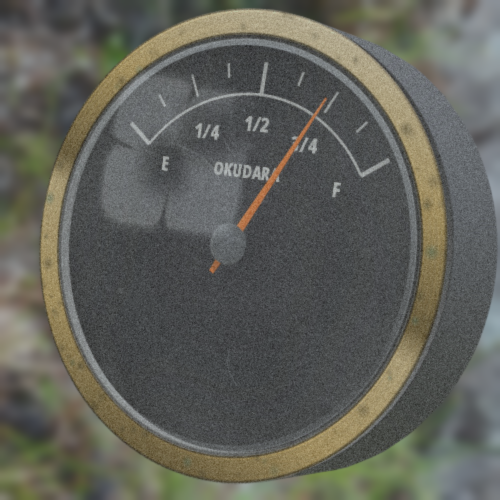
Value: 0.75
